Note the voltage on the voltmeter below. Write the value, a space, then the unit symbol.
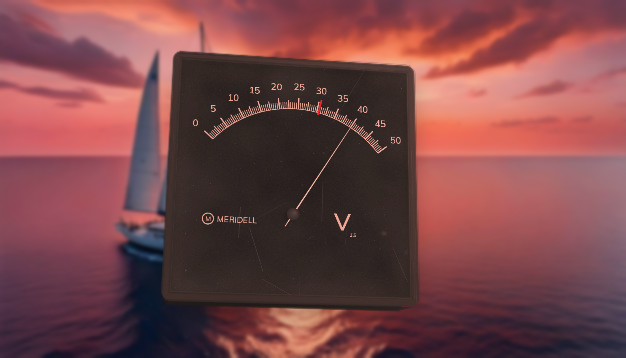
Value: 40 V
